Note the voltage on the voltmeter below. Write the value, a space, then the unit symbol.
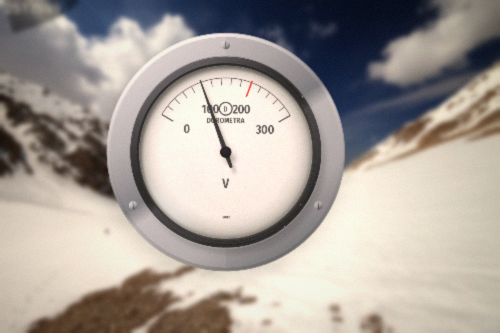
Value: 100 V
